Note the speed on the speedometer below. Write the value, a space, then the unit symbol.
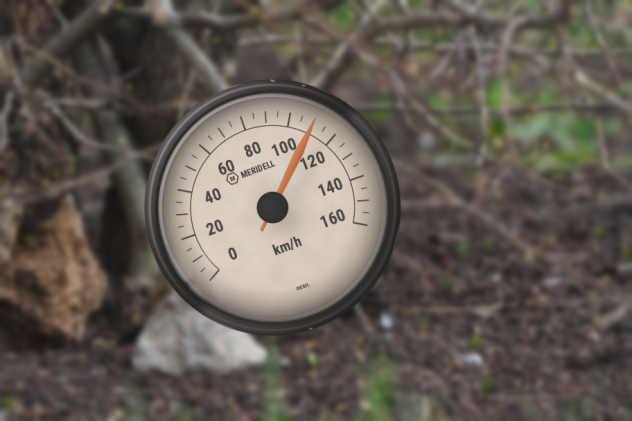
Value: 110 km/h
